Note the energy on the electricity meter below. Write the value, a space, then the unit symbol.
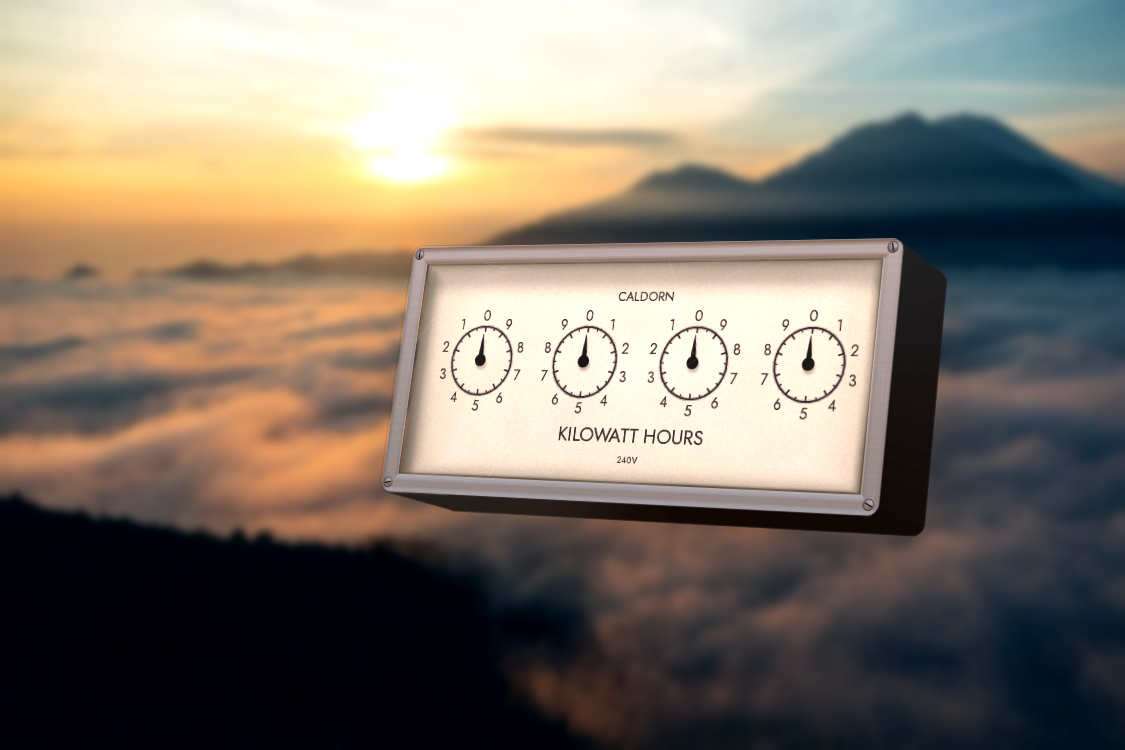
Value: 0 kWh
